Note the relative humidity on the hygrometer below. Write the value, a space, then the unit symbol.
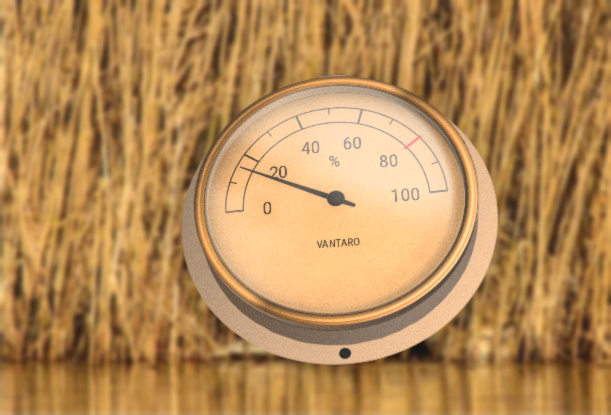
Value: 15 %
